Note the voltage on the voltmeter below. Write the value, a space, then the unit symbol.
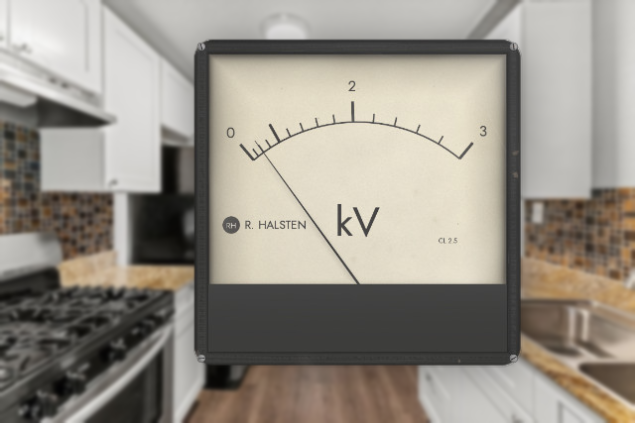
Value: 0.6 kV
